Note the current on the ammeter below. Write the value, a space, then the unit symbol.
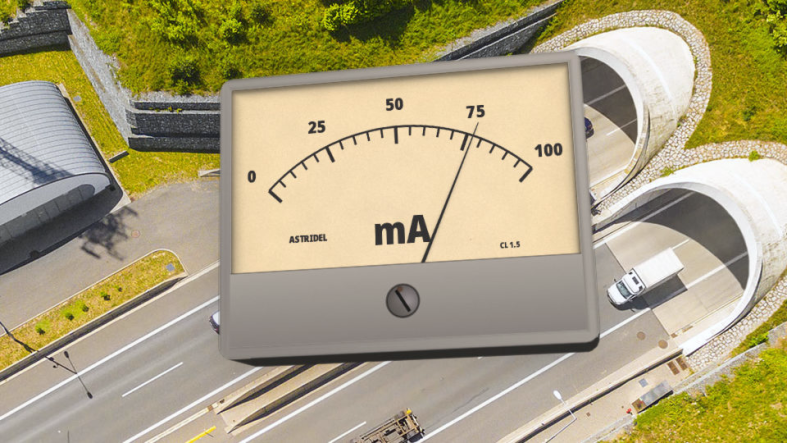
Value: 77.5 mA
